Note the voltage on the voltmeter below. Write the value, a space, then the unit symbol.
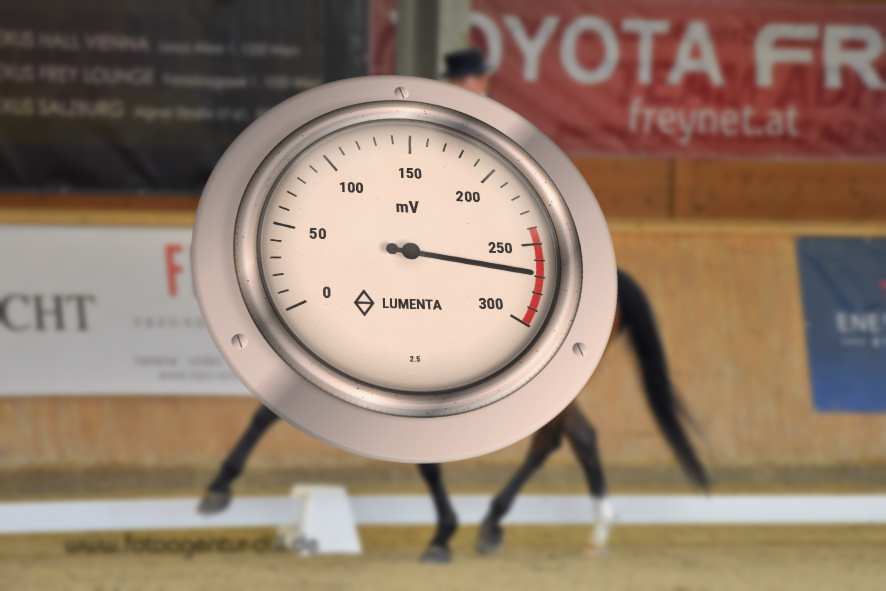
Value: 270 mV
